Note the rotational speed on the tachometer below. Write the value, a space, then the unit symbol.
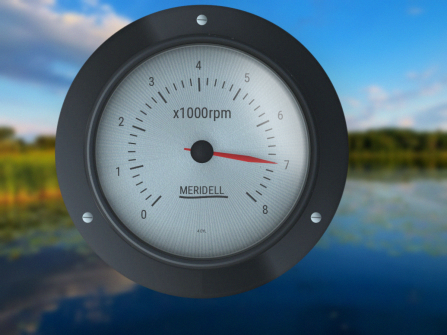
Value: 7000 rpm
